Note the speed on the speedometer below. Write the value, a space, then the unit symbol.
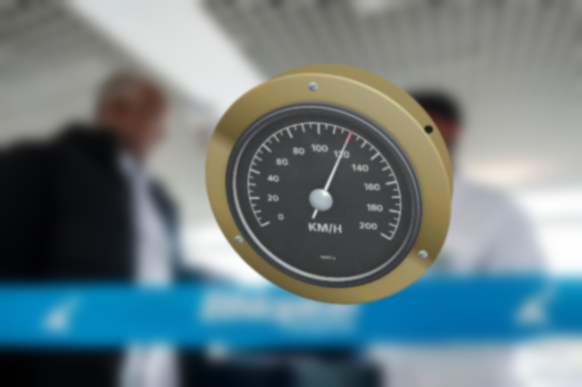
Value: 120 km/h
